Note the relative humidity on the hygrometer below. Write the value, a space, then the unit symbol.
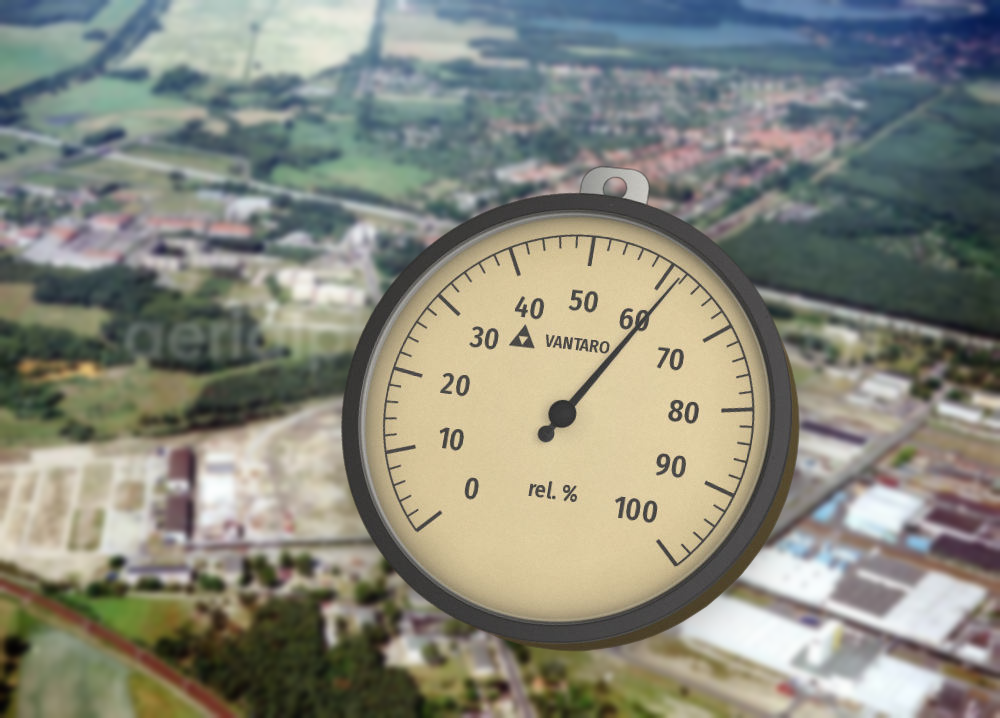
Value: 62 %
